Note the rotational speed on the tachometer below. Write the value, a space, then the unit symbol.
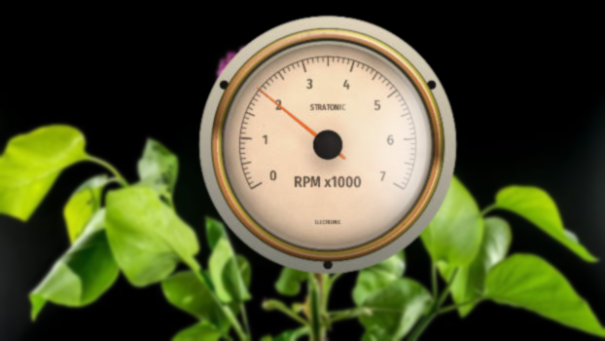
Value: 2000 rpm
